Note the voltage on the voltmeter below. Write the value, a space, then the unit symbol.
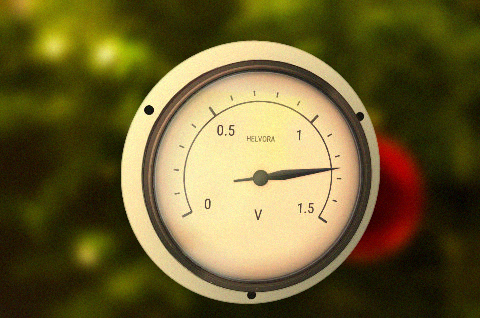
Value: 1.25 V
